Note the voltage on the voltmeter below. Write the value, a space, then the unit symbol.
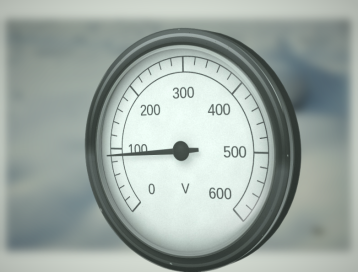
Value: 90 V
